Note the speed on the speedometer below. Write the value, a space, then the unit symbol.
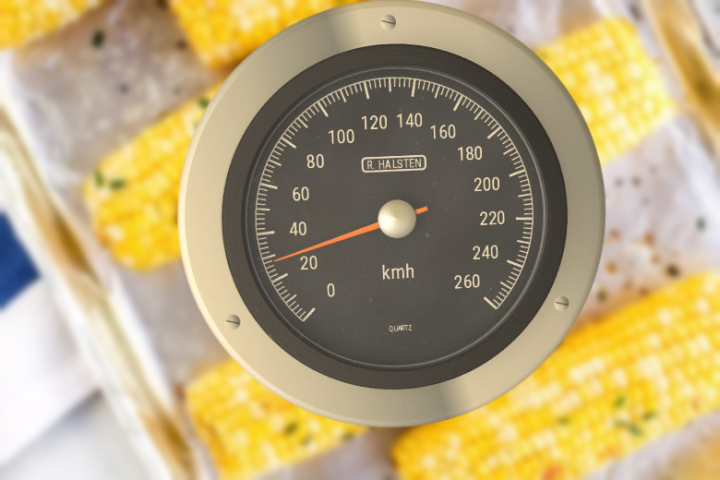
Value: 28 km/h
